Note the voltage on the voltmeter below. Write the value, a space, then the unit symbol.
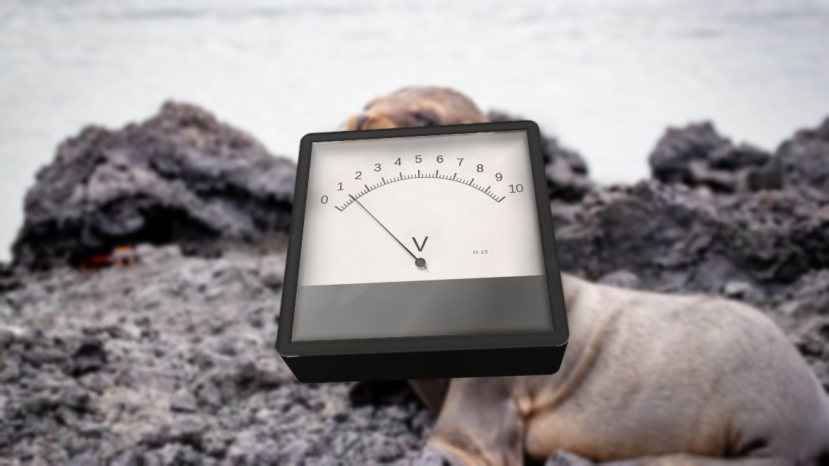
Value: 1 V
